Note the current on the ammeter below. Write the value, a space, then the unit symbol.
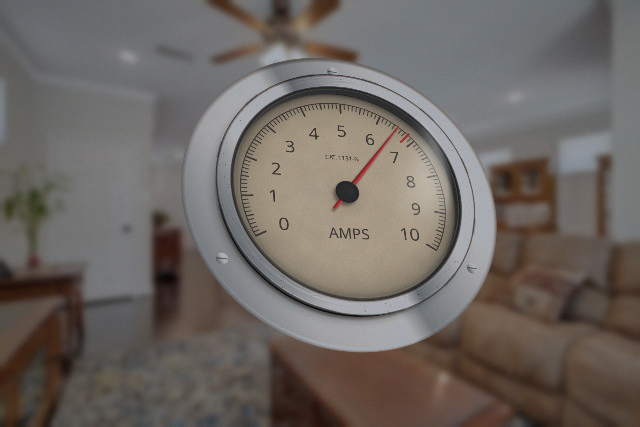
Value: 6.5 A
